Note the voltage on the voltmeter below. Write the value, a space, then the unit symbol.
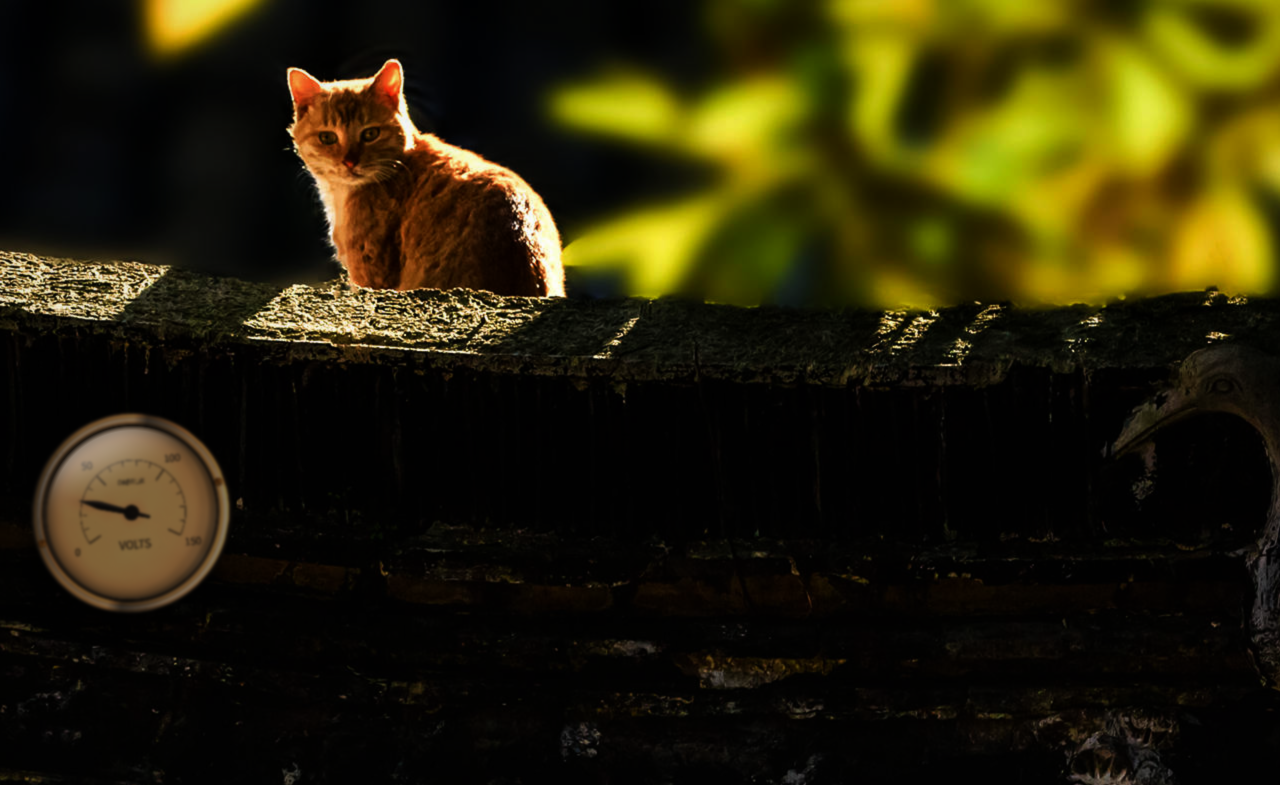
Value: 30 V
